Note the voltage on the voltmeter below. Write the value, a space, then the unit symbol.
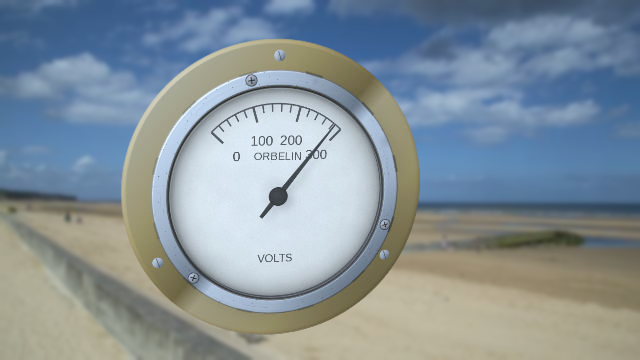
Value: 280 V
